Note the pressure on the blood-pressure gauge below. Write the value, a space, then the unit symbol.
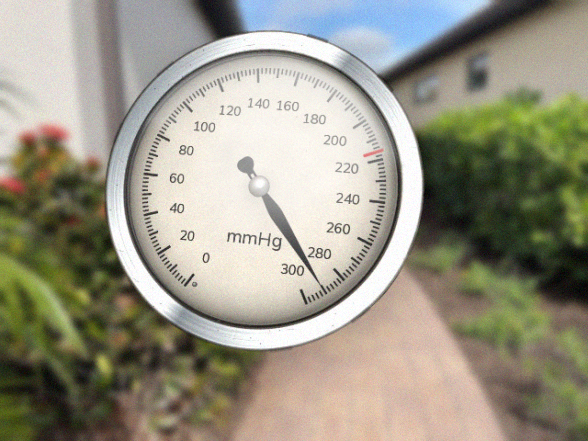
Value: 290 mmHg
